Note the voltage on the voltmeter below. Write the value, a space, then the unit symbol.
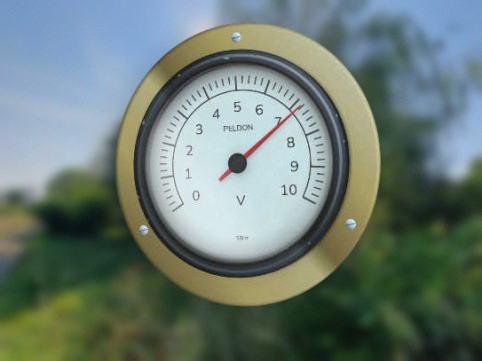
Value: 7.2 V
